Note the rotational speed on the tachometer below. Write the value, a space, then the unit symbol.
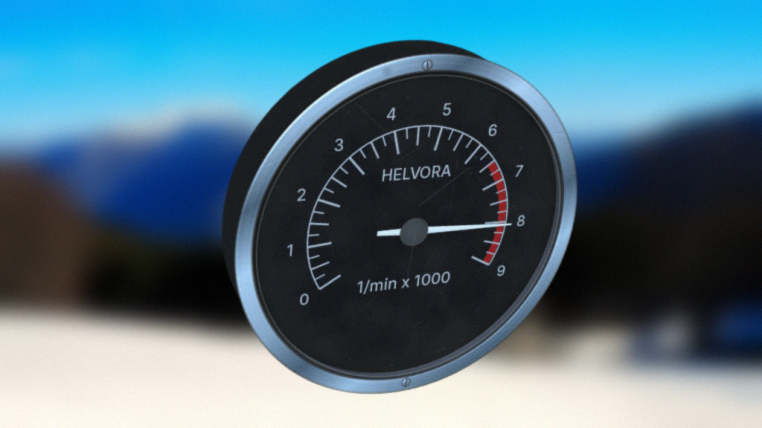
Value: 8000 rpm
